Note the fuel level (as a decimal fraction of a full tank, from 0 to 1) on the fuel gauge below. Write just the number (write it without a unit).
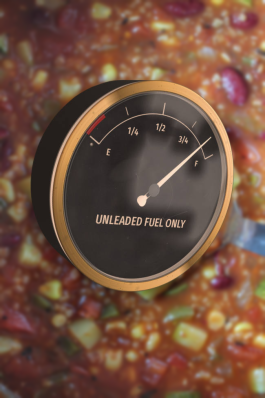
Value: 0.875
